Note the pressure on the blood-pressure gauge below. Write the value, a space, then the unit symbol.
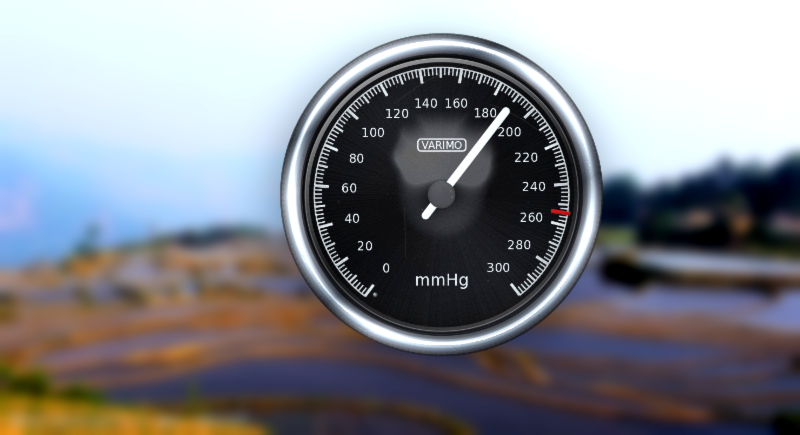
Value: 190 mmHg
